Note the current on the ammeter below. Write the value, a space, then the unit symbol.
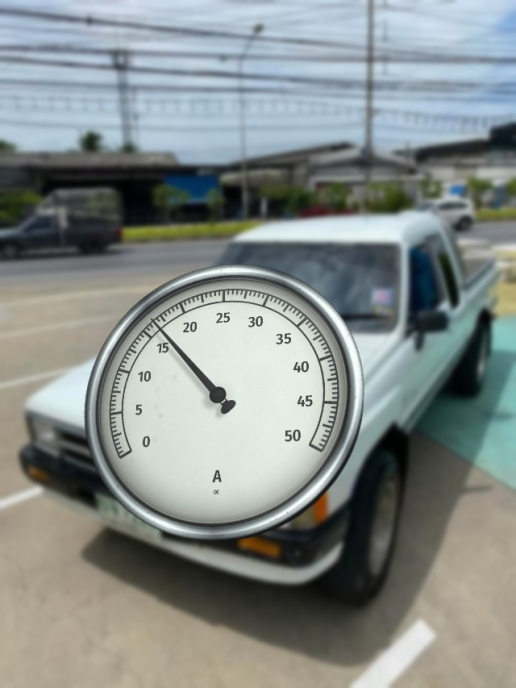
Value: 16.5 A
